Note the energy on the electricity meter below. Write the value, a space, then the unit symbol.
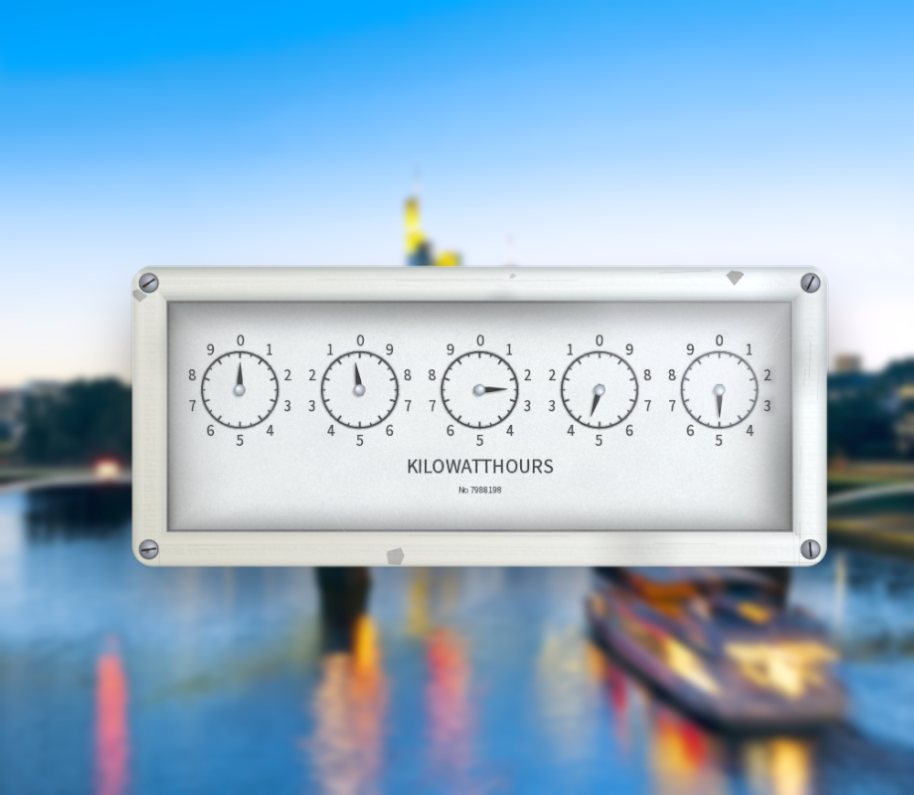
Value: 245 kWh
